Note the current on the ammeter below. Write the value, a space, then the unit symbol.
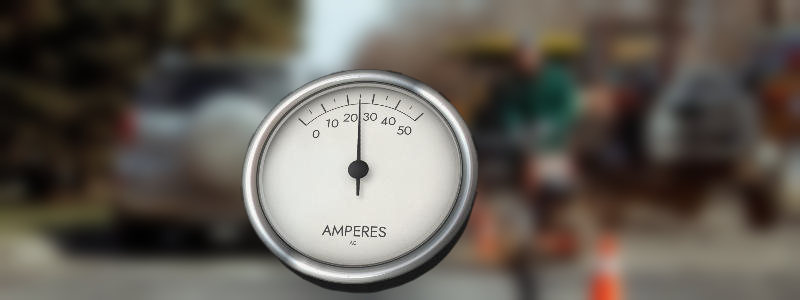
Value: 25 A
